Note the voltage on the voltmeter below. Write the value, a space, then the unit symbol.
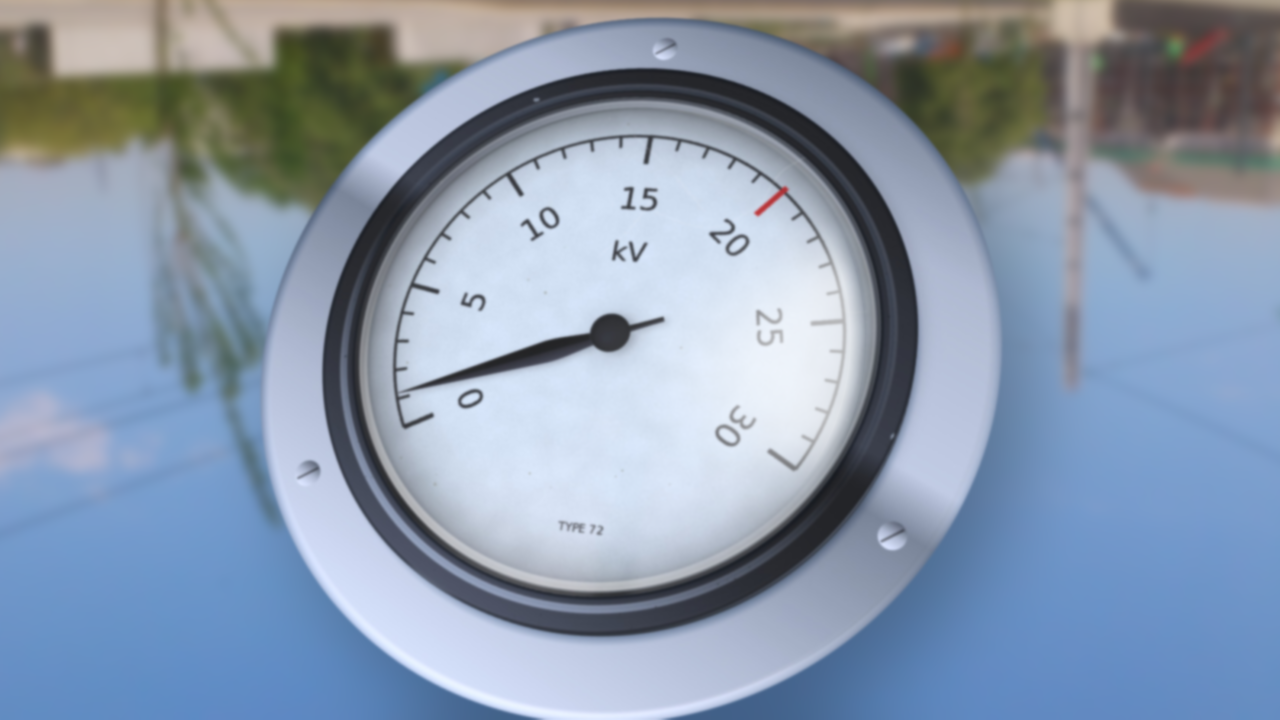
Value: 1 kV
